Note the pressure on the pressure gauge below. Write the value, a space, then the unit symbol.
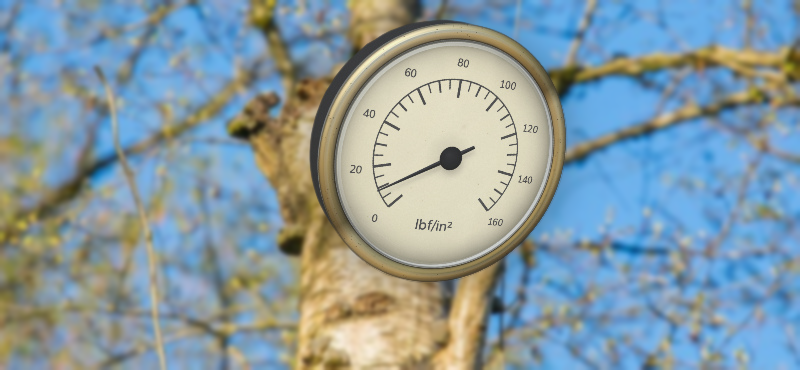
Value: 10 psi
